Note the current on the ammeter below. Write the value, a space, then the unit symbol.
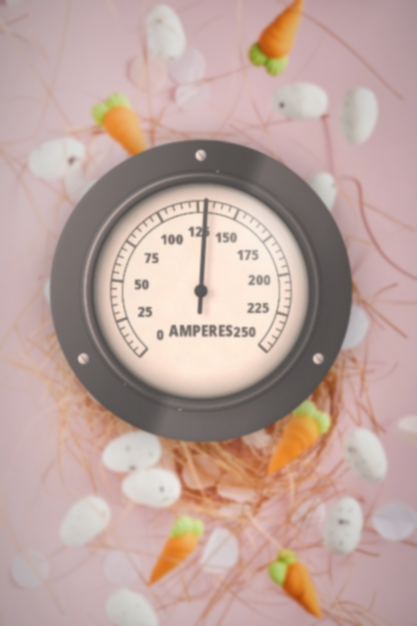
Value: 130 A
